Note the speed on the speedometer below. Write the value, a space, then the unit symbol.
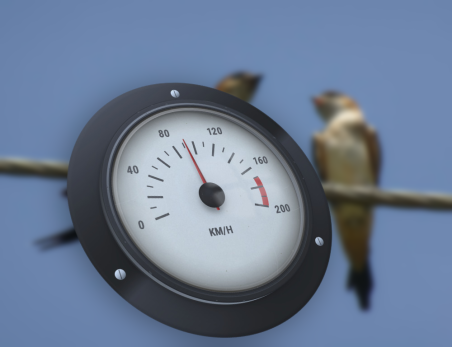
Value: 90 km/h
